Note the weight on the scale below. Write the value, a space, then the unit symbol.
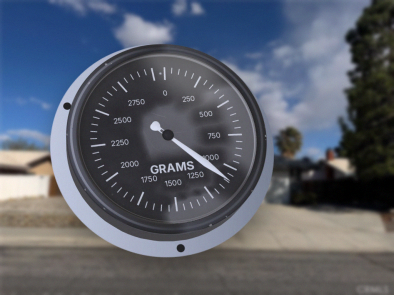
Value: 1100 g
